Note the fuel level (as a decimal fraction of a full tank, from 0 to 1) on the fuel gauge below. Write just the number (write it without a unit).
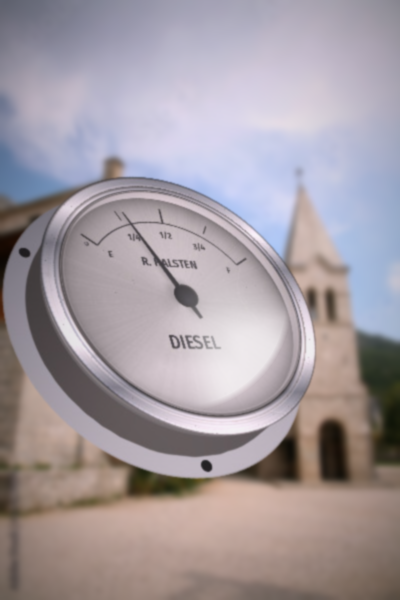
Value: 0.25
